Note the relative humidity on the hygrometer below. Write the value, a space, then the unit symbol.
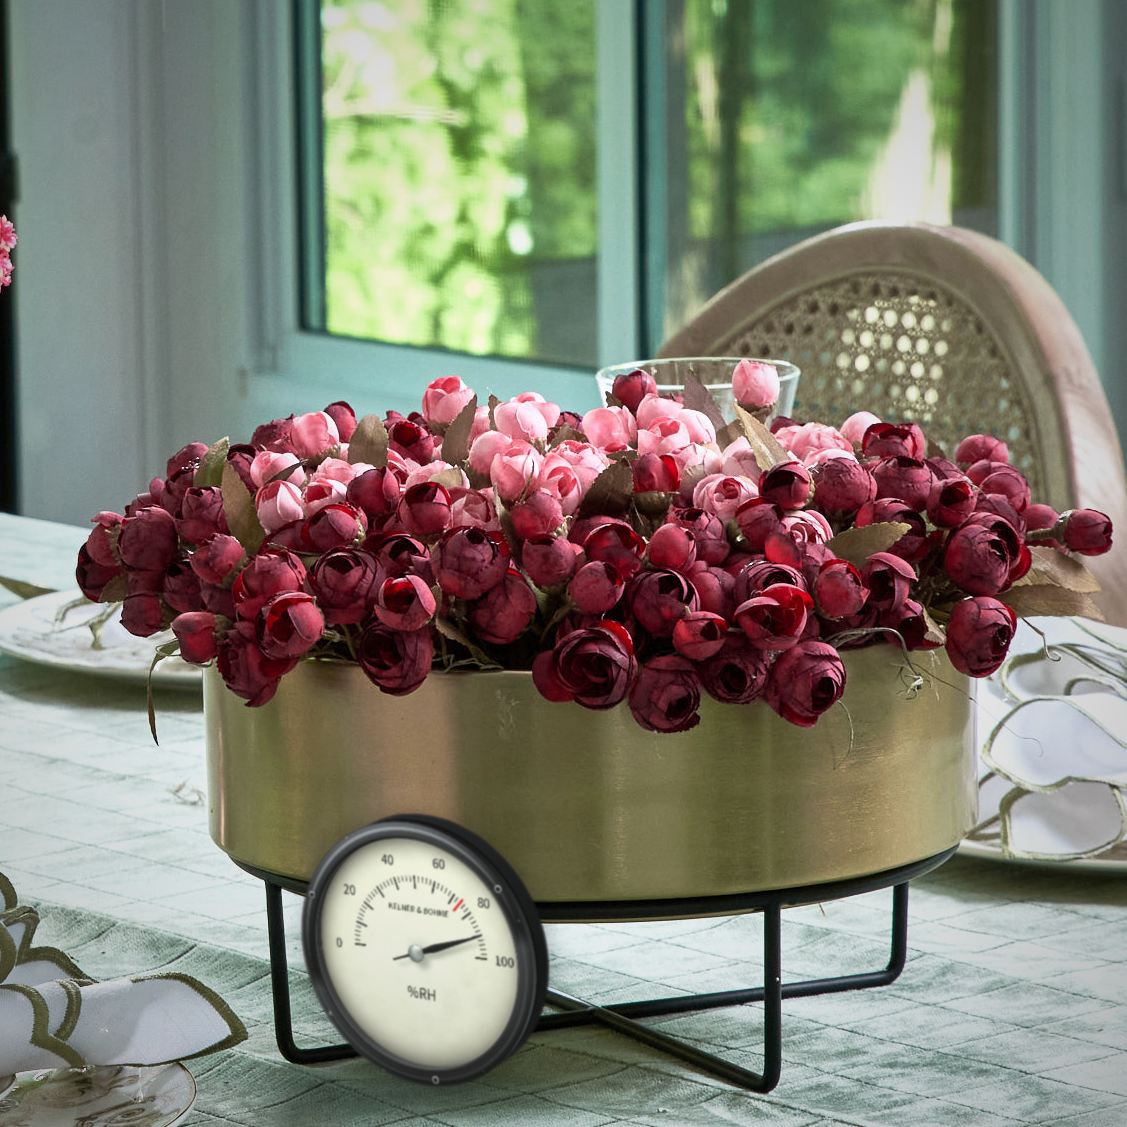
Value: 90 %
